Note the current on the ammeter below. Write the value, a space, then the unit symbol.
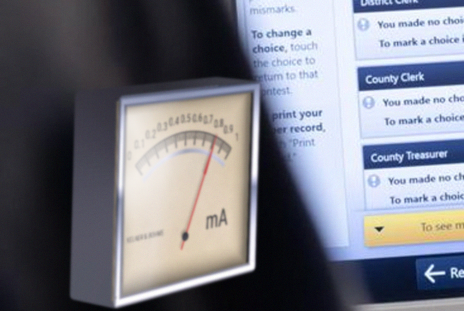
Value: 0.8 mA
